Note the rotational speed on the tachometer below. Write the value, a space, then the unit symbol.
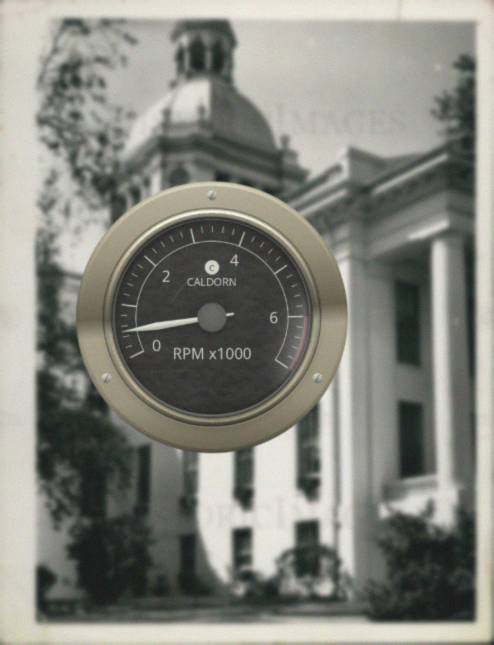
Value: 500 rpm
